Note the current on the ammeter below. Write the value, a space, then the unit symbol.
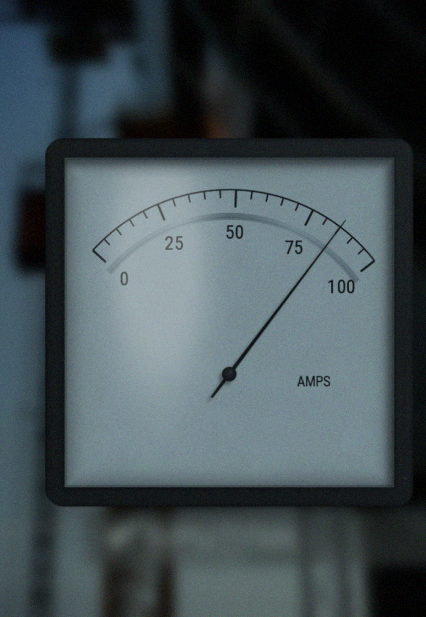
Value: 85 A
